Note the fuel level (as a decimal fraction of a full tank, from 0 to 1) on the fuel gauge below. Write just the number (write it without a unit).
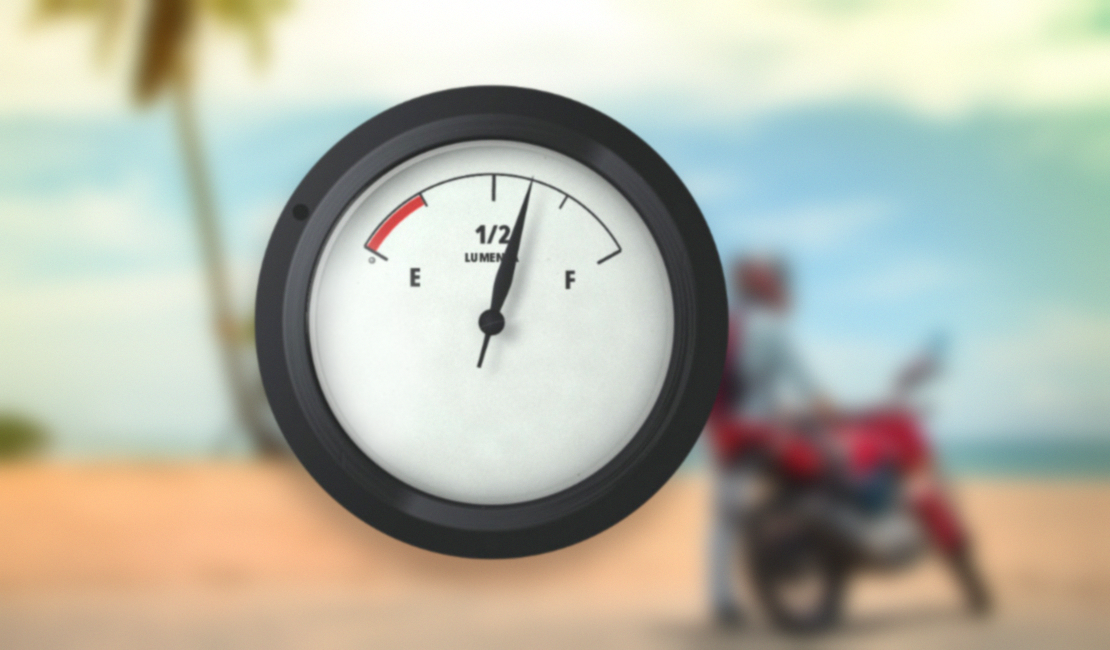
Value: 0.625
